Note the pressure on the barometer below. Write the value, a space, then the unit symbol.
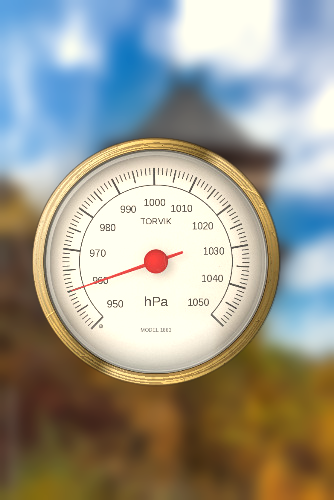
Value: 960 hPa
